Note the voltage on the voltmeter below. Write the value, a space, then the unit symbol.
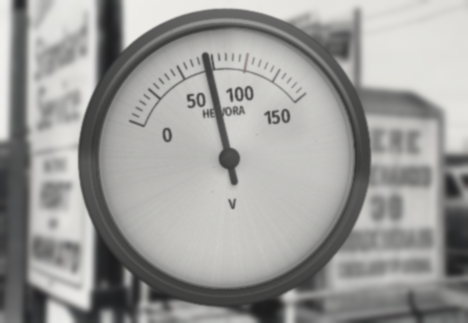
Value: 70 V
